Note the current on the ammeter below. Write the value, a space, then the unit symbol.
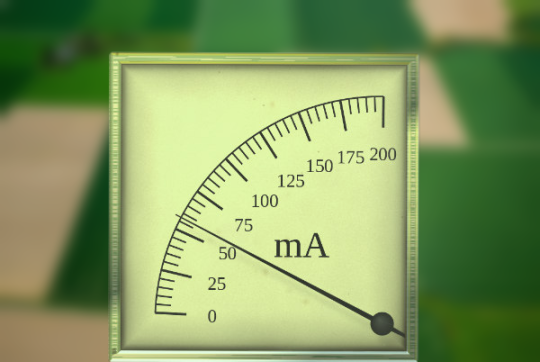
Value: 57.5 mA
